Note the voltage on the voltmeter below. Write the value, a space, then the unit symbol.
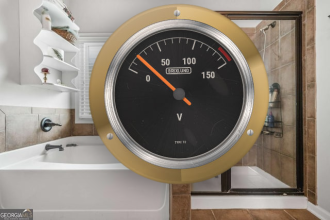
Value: 20 V
